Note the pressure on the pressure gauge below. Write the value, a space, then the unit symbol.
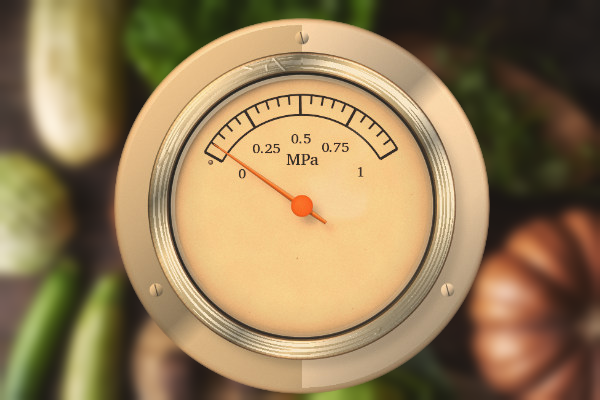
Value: 0.05 MPa
